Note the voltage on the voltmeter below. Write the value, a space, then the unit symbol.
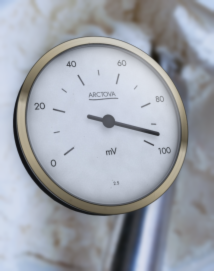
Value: 95 mV
